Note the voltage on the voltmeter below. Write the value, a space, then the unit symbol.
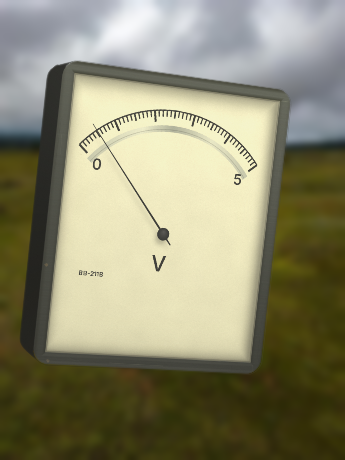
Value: 0.5 V
